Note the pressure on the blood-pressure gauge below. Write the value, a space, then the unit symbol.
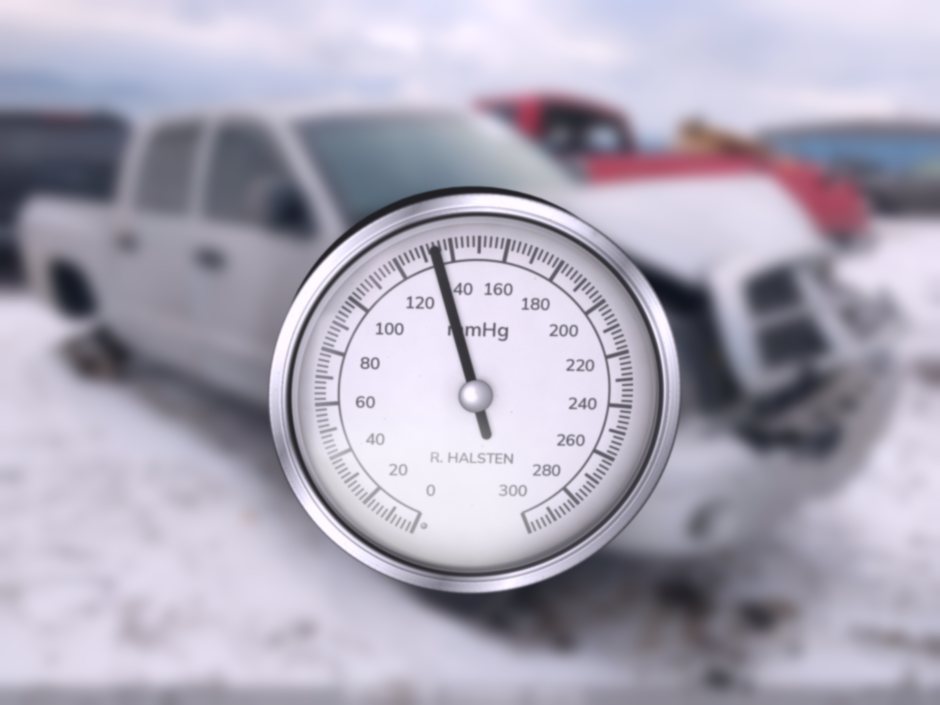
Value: 134 mmHg
